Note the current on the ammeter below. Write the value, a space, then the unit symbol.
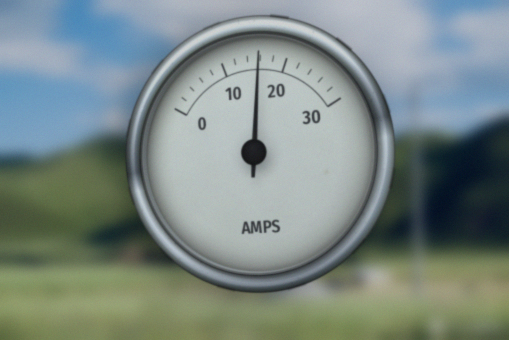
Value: 16 A
